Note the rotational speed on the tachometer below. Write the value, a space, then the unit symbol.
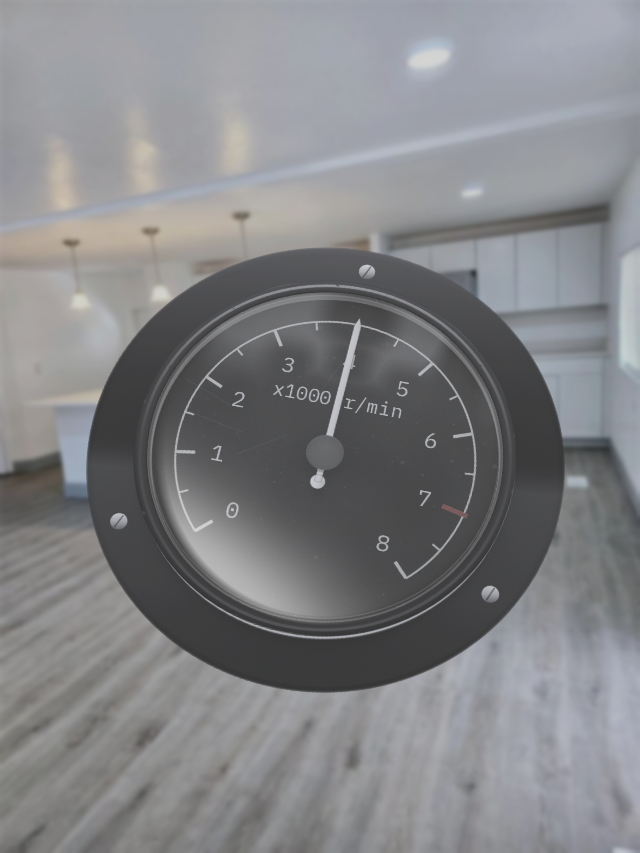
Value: 4000 rpm
